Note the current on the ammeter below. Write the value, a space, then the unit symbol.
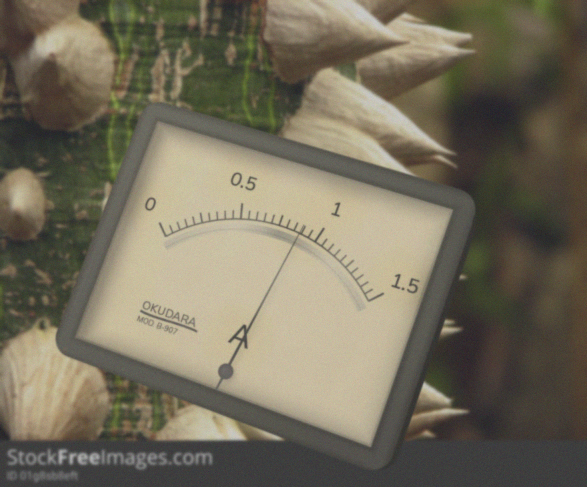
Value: 0.9 A
